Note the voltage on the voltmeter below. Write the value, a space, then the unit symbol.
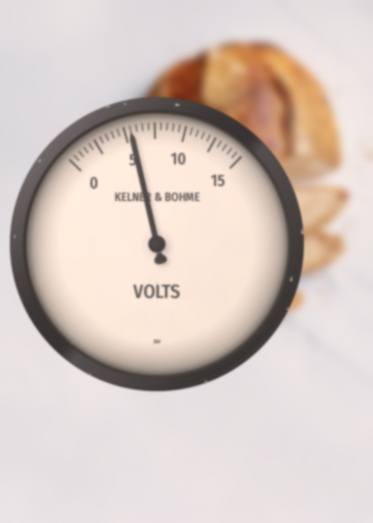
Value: 5.5 V
